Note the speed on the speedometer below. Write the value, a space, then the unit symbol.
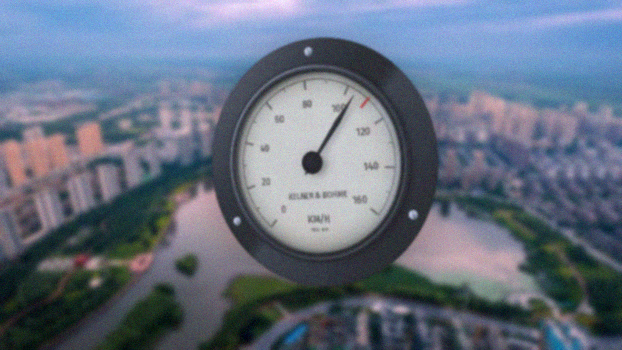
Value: 105 km/h
